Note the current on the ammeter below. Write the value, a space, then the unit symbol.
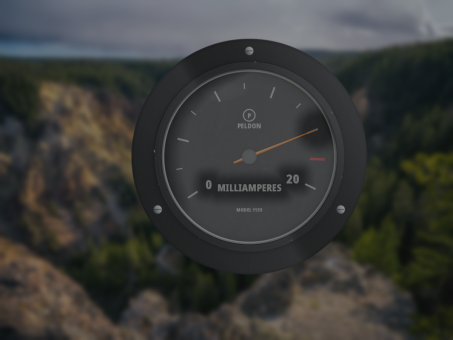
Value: 16 mA
